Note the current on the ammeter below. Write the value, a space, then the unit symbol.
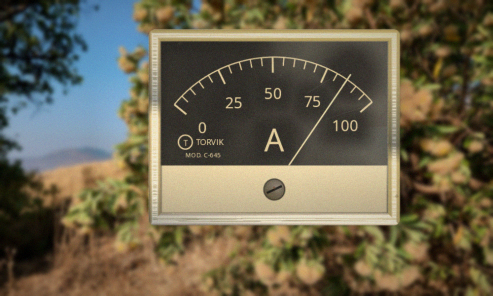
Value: 85 A
